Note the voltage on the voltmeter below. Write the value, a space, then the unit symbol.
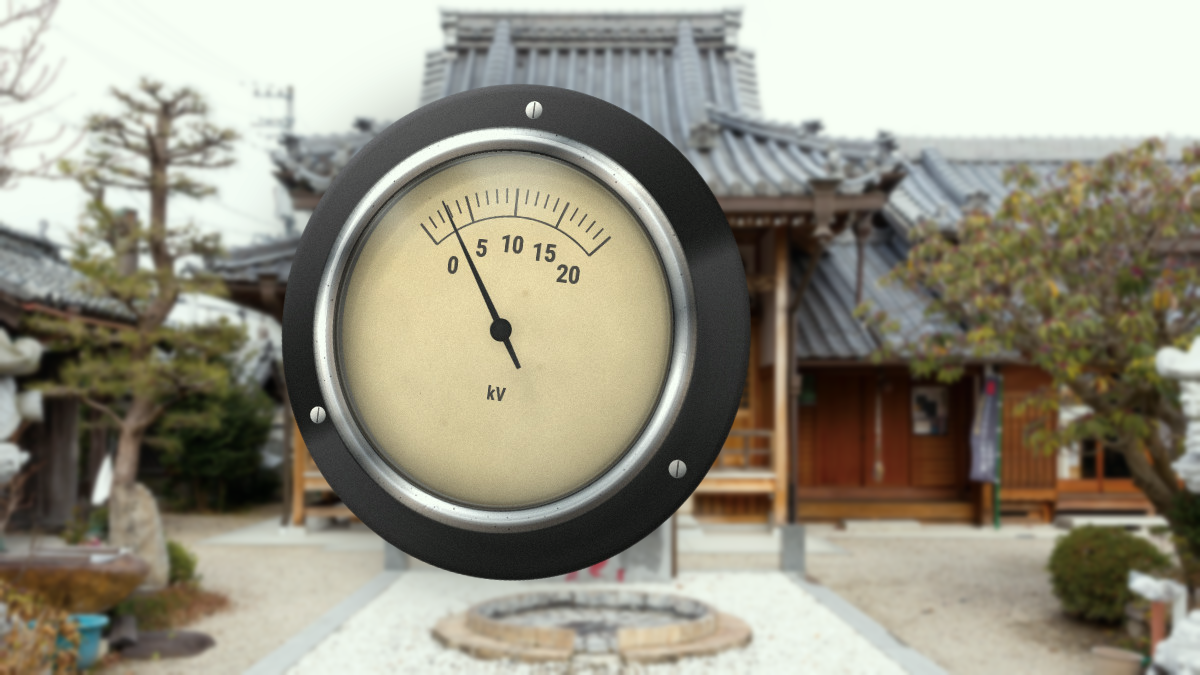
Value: 3 kV
